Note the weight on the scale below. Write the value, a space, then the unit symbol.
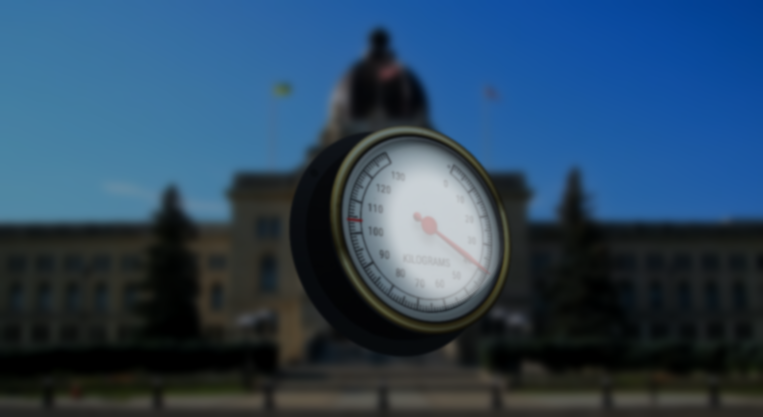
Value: 40 kg
